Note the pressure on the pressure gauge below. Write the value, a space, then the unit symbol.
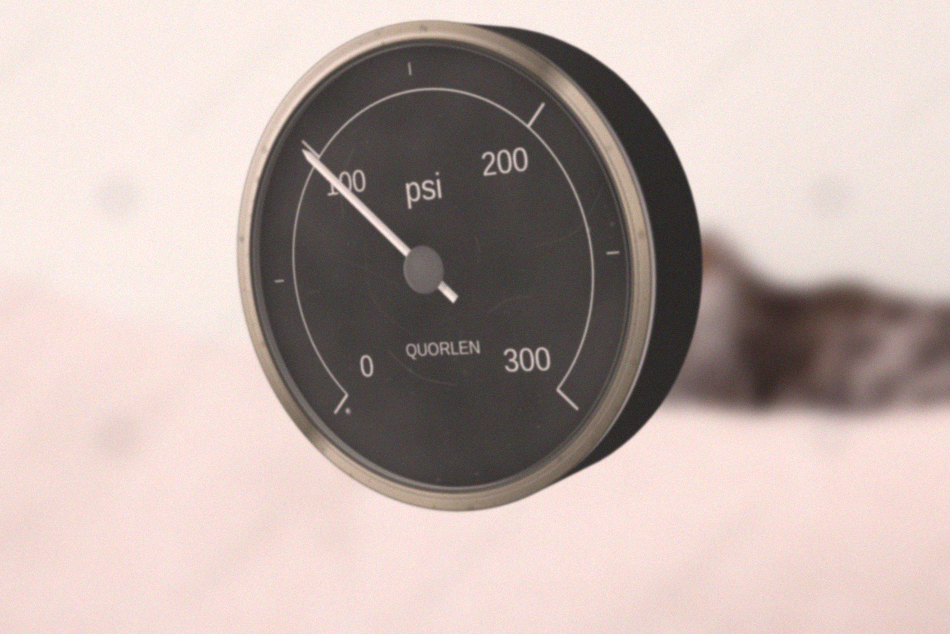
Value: 100 psi
